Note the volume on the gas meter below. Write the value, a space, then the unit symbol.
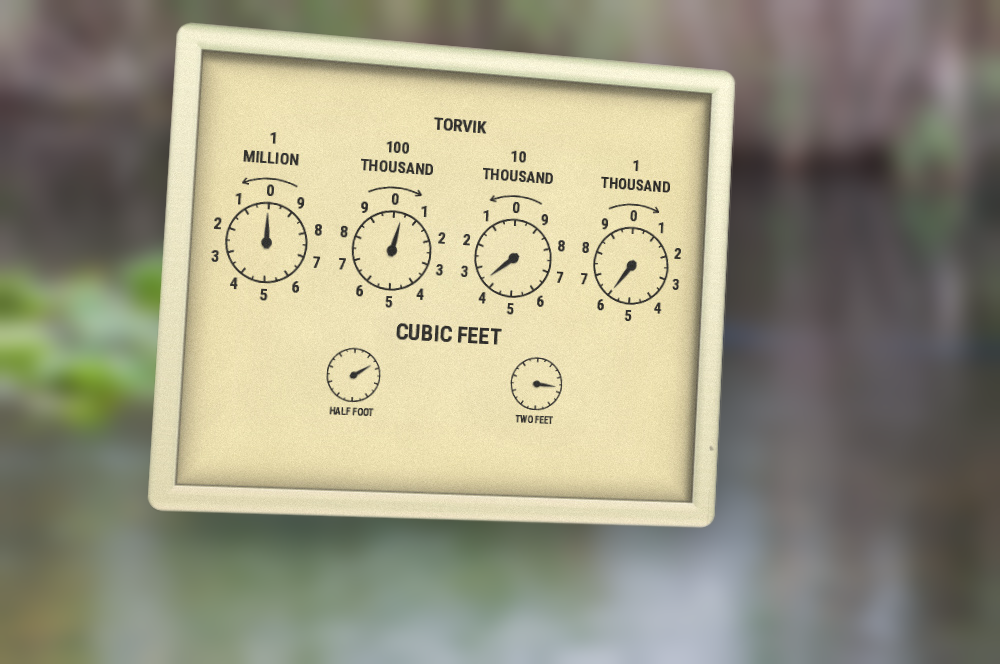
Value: 3600 ft³
